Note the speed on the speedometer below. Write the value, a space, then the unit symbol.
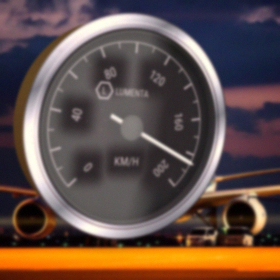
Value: 185 km/h
